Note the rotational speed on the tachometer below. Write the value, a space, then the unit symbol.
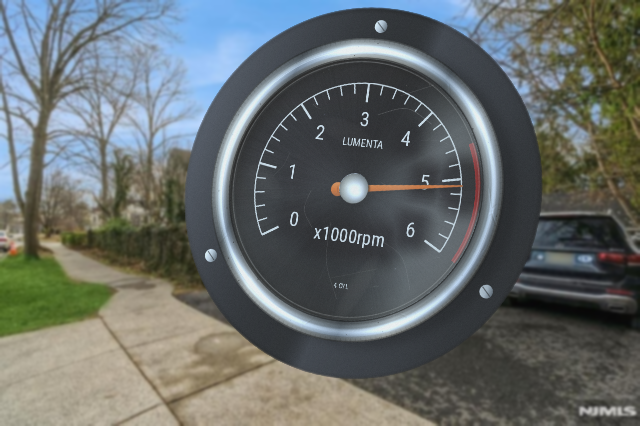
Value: 5100 rpm
